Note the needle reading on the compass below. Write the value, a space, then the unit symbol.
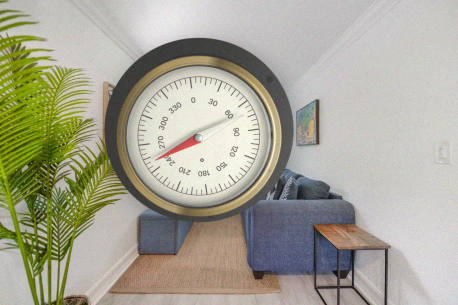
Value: 250 °
